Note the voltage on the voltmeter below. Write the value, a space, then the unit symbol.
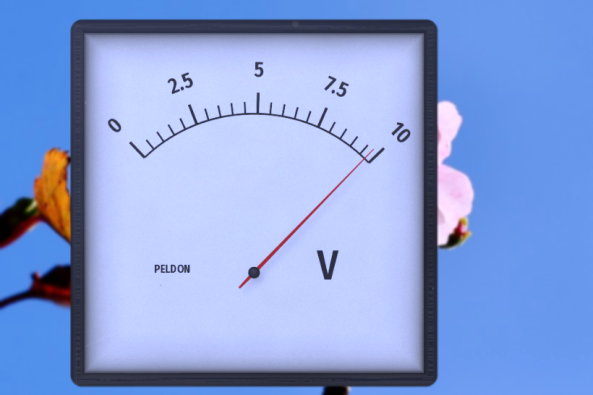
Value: 9.75 V
